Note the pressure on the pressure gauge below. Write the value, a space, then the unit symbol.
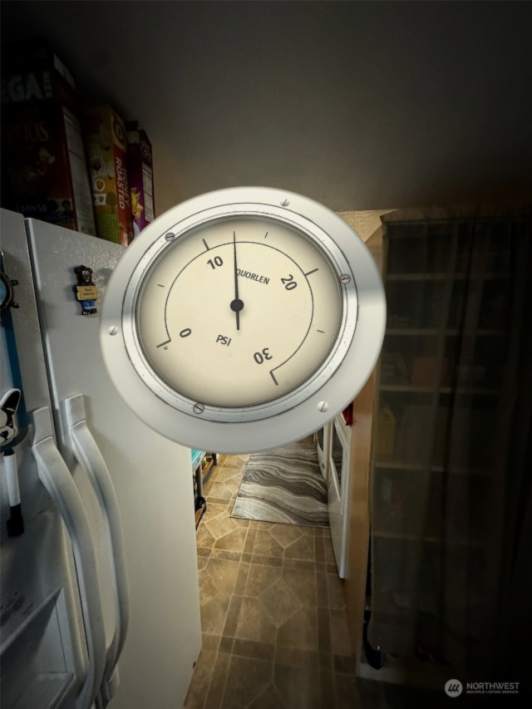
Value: 12.5 psi
